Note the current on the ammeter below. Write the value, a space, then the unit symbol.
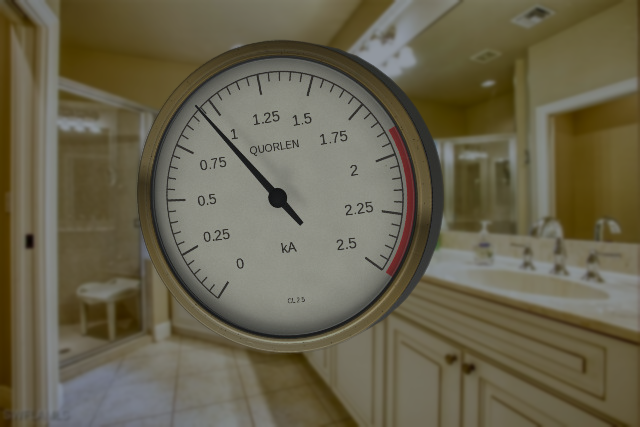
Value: 0.95 kA
